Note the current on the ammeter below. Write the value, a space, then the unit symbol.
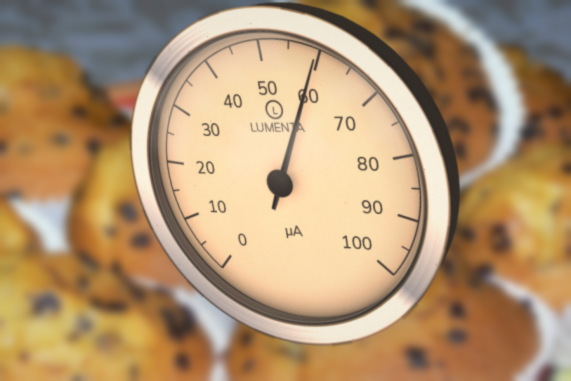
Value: 60 µA
